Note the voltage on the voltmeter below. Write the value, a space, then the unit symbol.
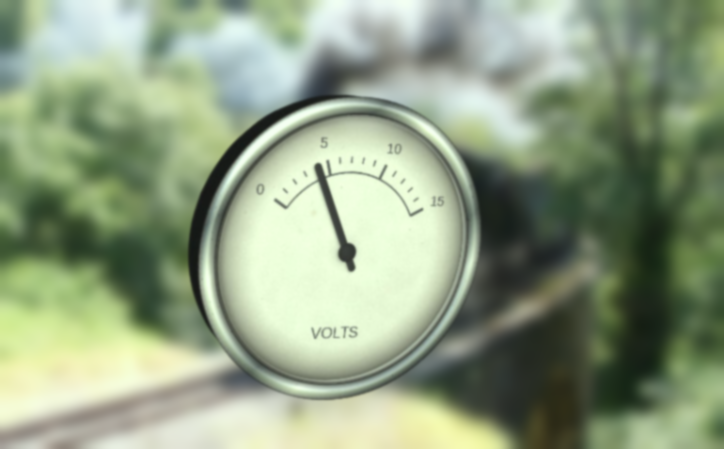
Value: 4 V
